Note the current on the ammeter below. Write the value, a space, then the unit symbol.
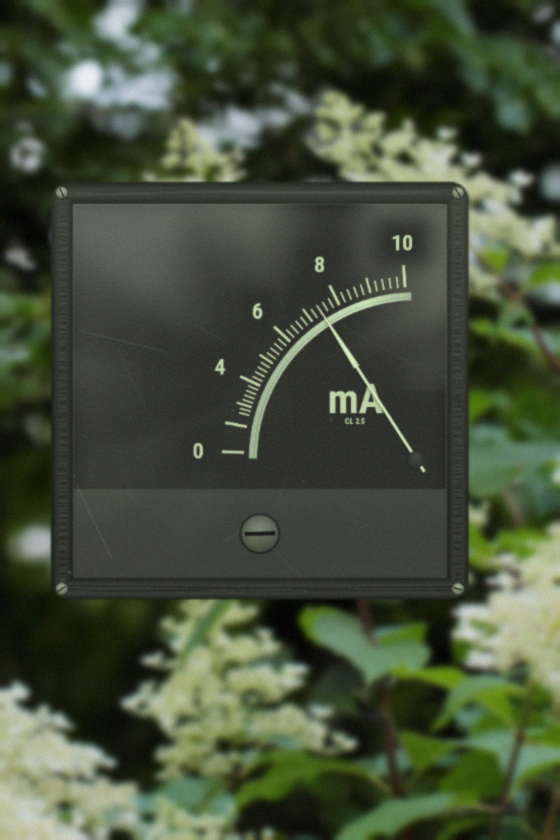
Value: 7.4 mA
